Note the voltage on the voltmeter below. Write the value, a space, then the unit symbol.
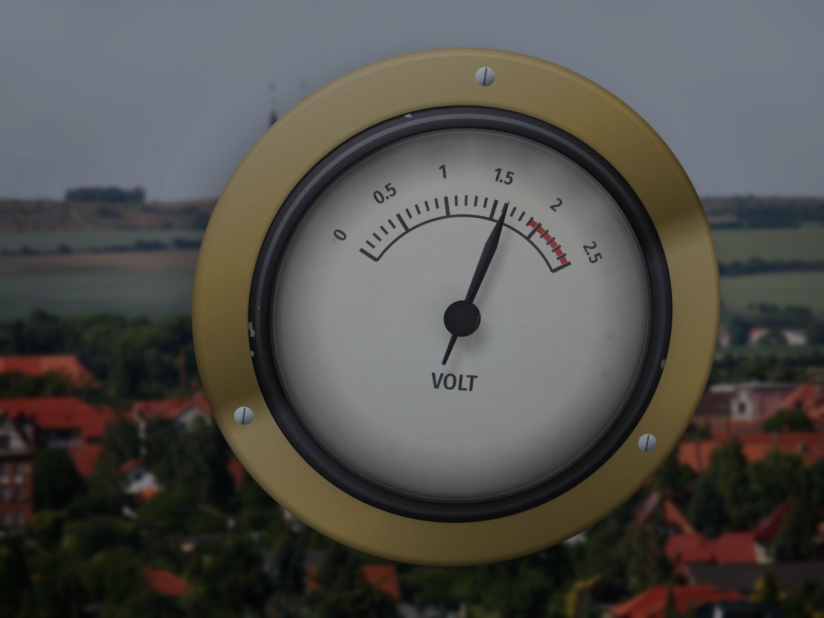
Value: 1.6 V
